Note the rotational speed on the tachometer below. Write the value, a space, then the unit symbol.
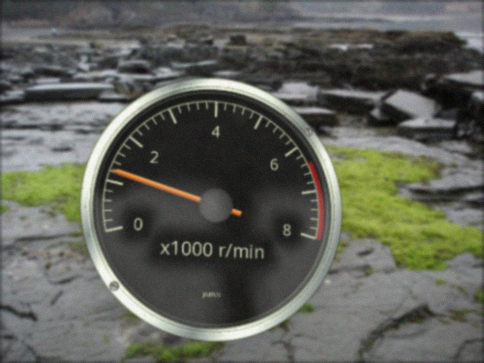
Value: 1200 rpm
